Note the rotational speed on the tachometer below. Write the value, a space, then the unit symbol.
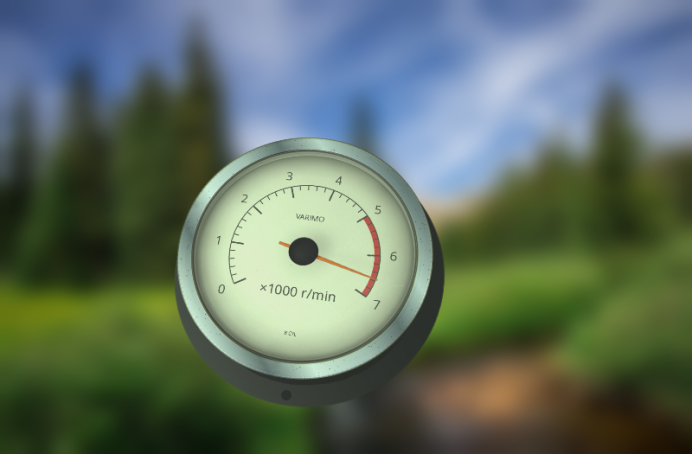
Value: 6600 rpm
